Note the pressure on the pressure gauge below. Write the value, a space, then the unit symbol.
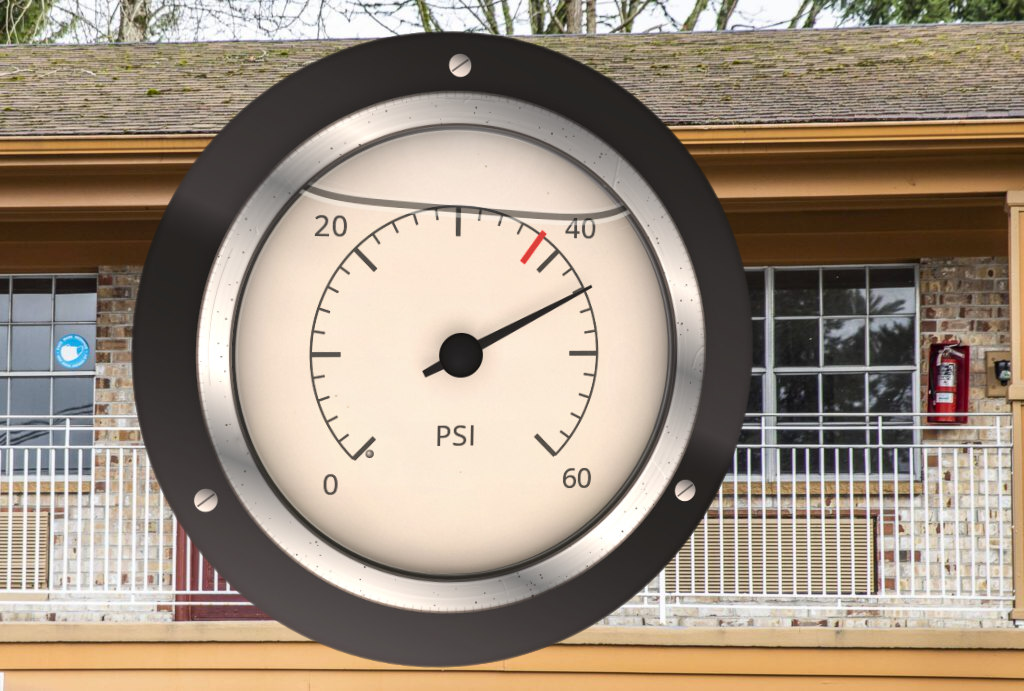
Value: 44 psi
